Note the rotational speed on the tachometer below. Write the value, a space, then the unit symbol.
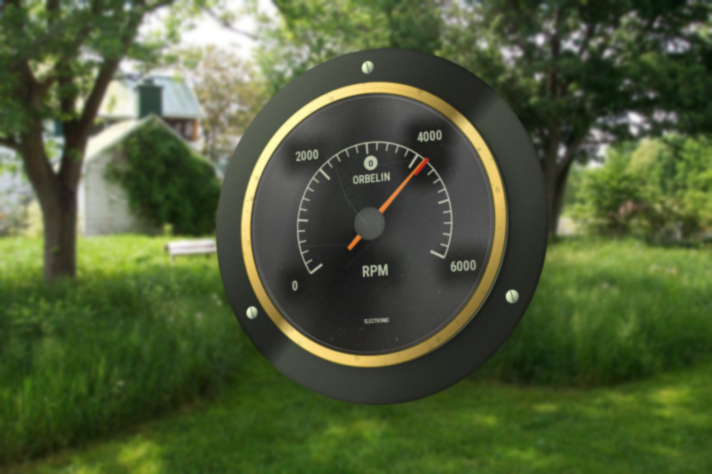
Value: 4200 rpm
